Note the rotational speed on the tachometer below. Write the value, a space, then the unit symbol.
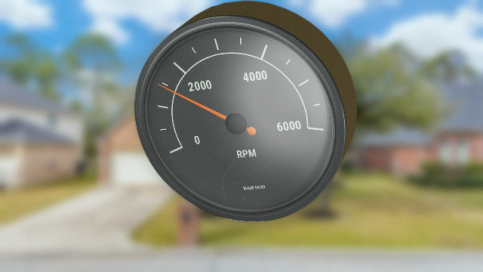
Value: 1500 rpm
